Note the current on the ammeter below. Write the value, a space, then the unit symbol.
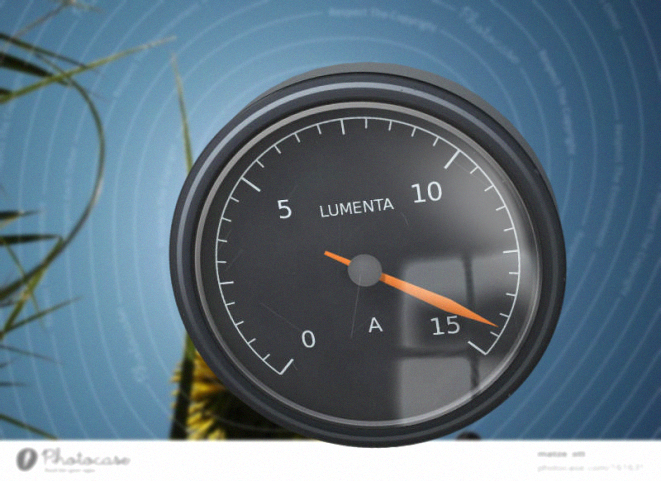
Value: 14.25 A
